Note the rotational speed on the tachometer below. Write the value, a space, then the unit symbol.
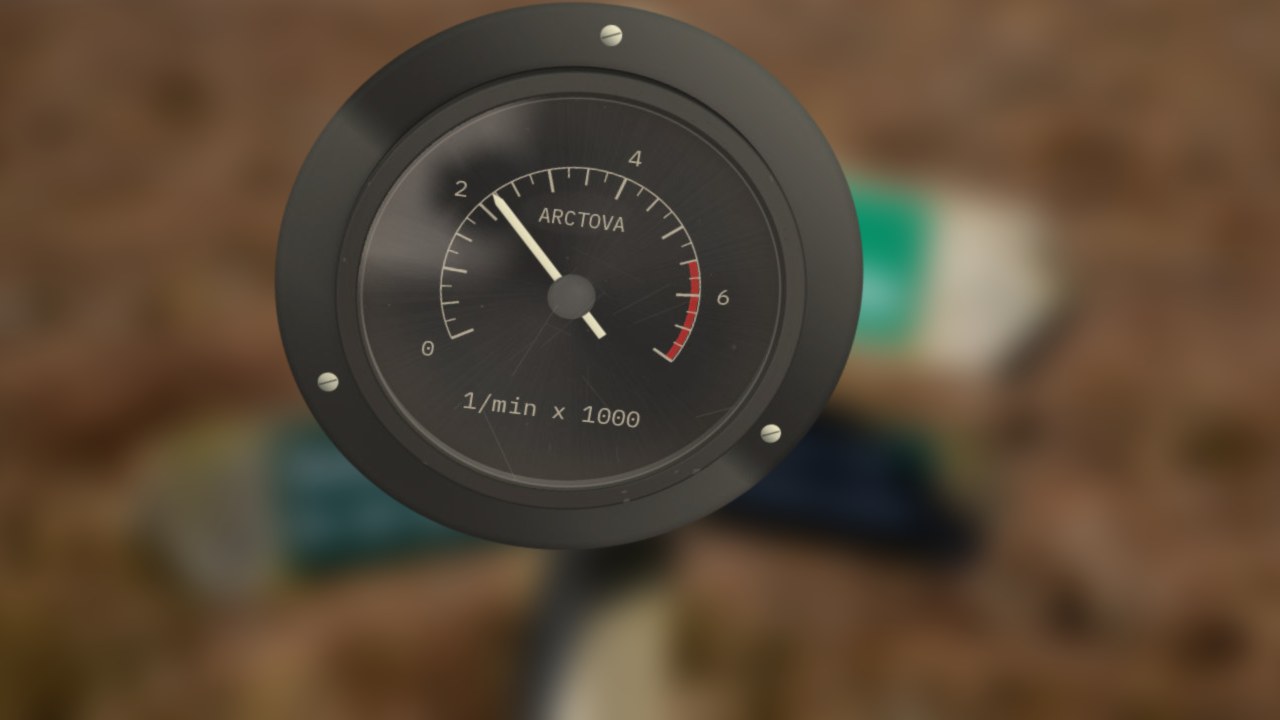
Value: 2250 rpm
